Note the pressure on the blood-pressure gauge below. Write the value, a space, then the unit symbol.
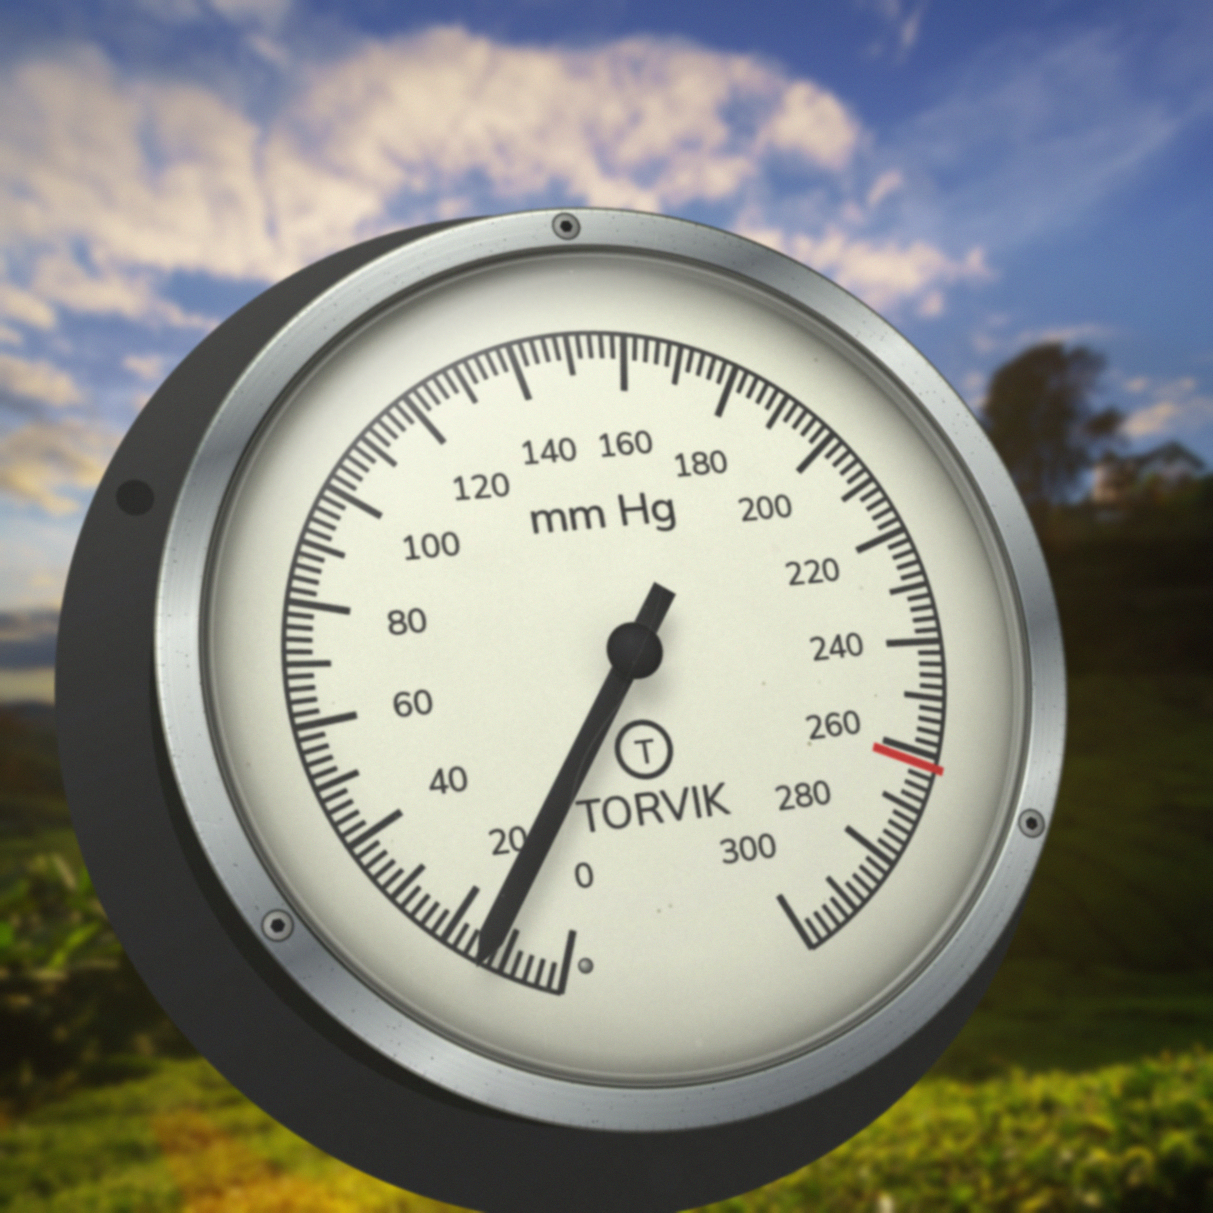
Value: 14 mmHg
